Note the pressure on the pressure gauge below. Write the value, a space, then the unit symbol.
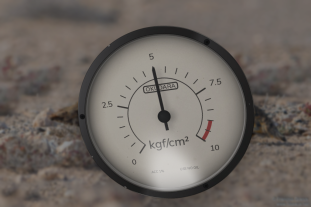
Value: 5 kg/cm²
